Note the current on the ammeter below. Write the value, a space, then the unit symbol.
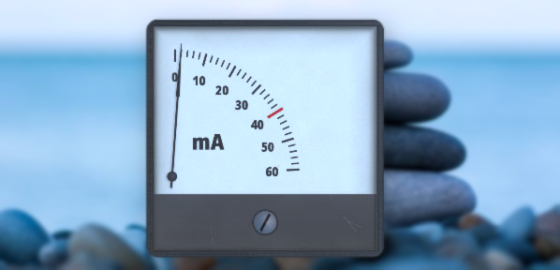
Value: 2 mA
